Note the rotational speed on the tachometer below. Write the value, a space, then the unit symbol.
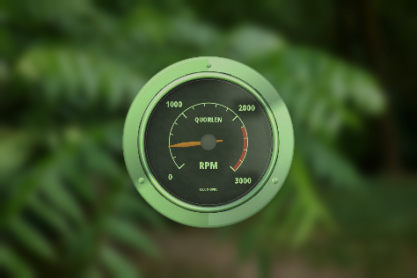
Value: 400 rpm
